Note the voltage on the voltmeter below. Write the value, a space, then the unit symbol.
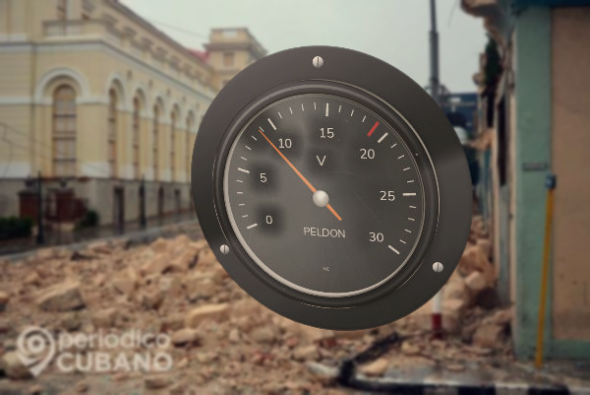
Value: 9 V
